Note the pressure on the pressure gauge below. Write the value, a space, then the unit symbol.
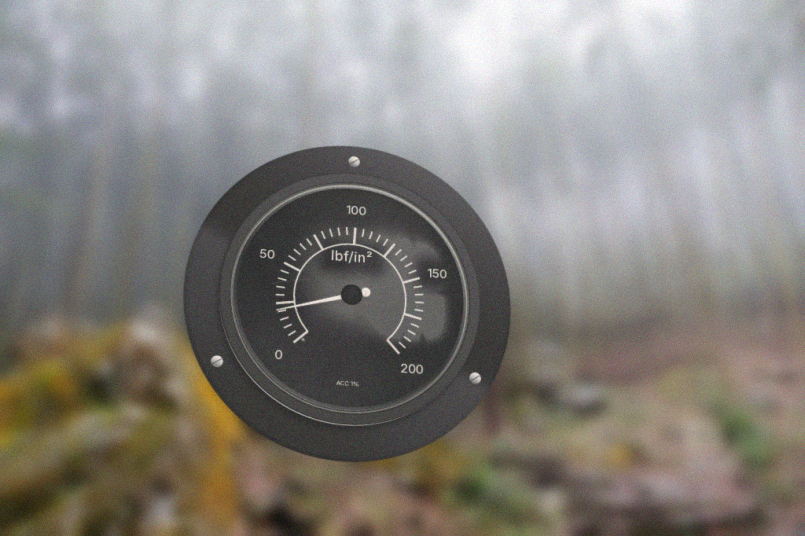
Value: 20 psi
